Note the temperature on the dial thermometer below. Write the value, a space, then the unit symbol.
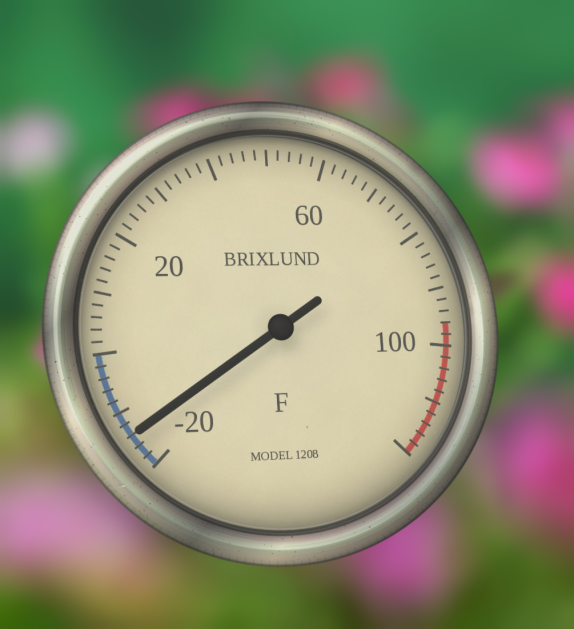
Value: -14 °F
